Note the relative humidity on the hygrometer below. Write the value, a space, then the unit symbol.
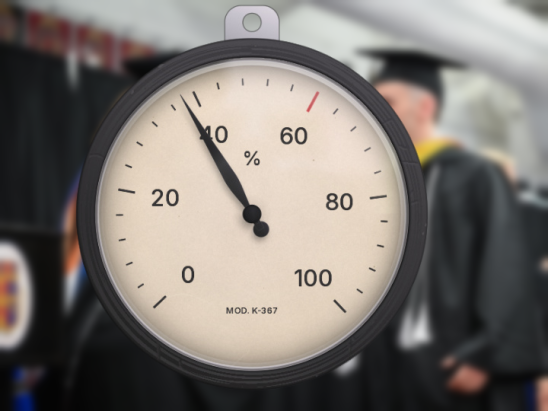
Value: 38 %
